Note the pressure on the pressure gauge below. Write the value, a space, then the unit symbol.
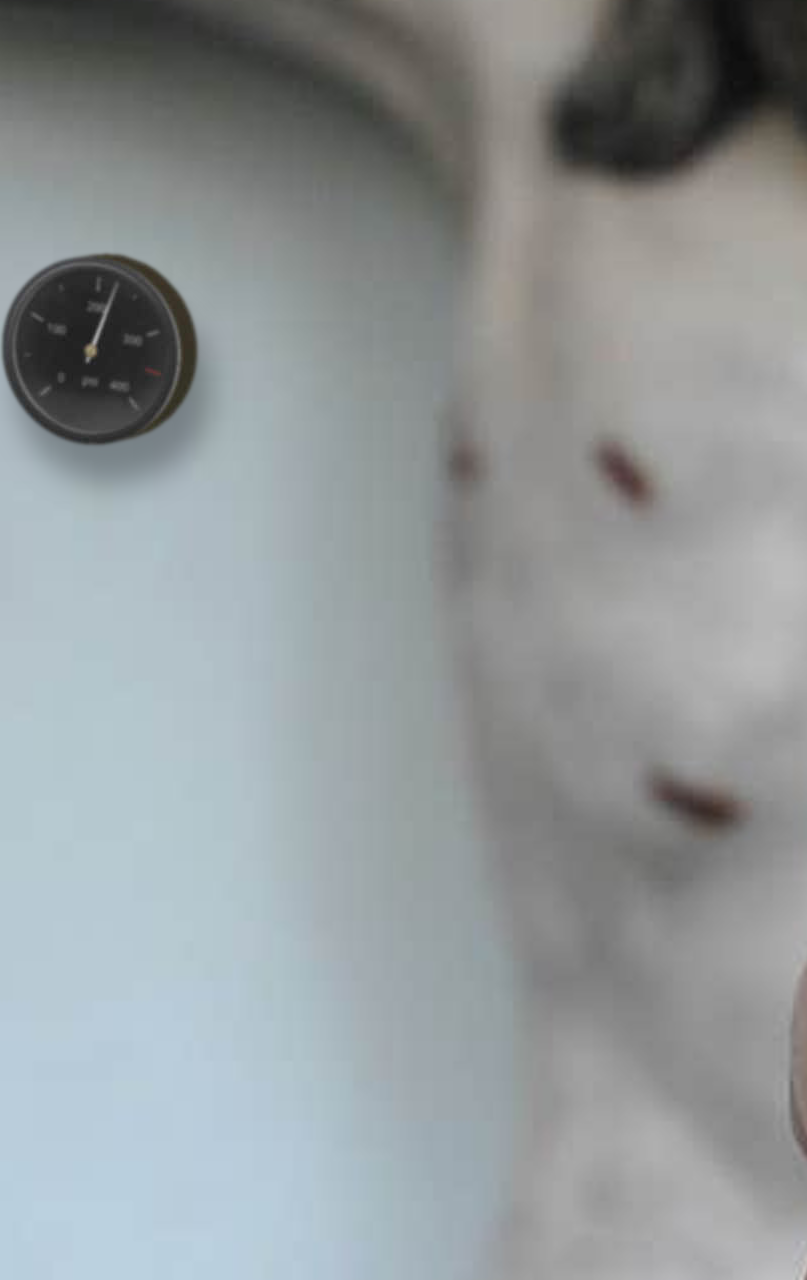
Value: 225 psi
